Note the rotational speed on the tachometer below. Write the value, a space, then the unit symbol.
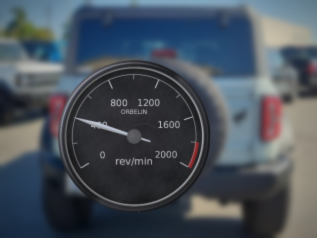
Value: 400 rpm
